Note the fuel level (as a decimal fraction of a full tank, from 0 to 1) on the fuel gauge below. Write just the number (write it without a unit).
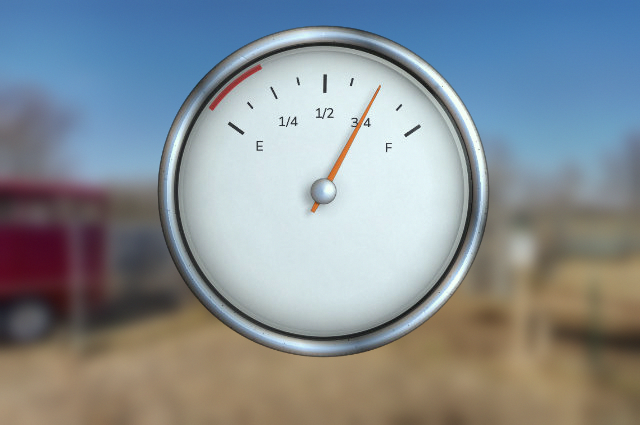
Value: 0.75
